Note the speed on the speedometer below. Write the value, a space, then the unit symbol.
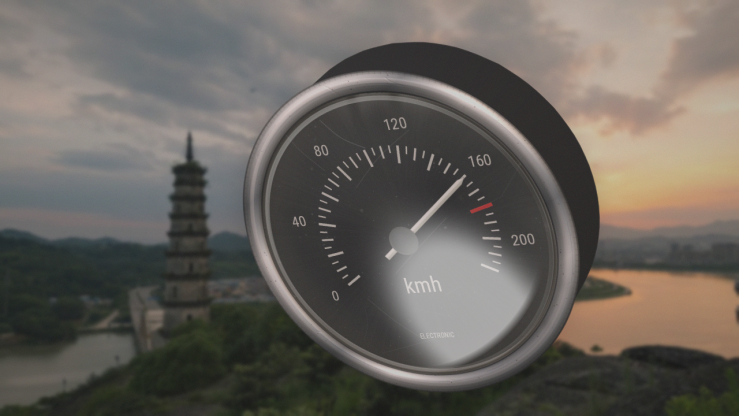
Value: 160 km/h
